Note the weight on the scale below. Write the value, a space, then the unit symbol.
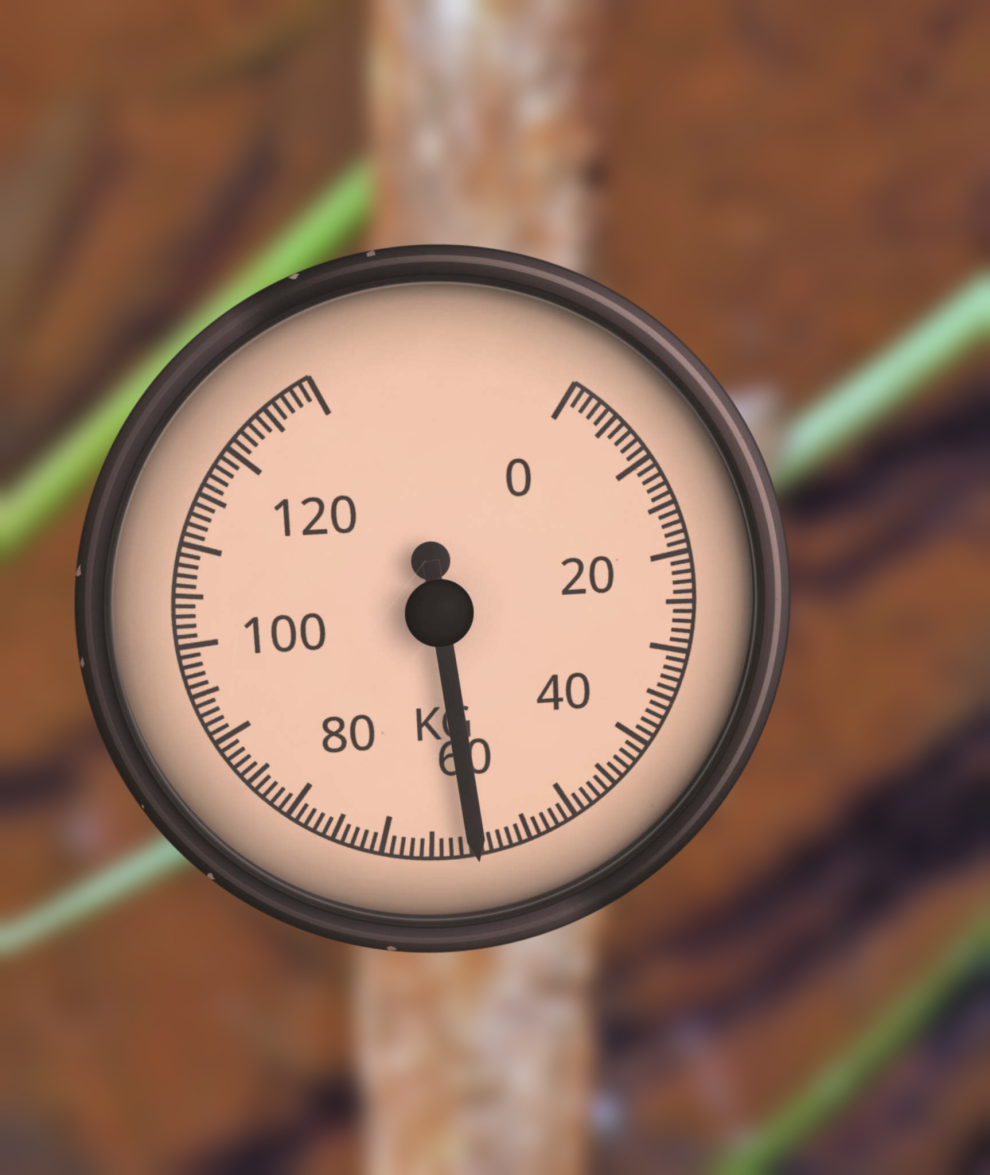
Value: 60.5 kg
